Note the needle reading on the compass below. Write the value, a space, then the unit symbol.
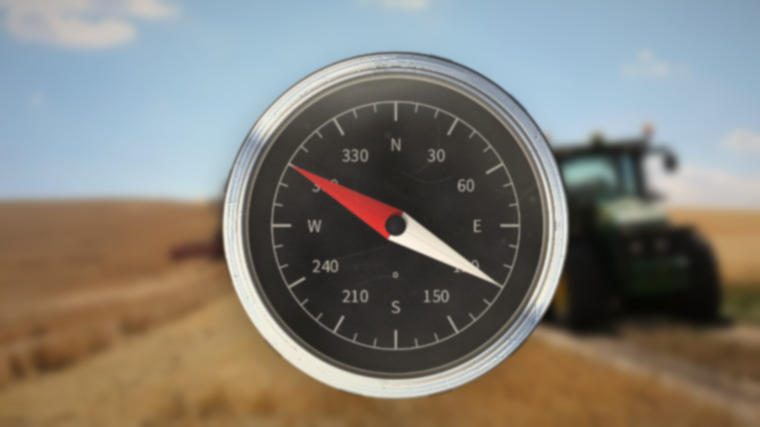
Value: 300 °
